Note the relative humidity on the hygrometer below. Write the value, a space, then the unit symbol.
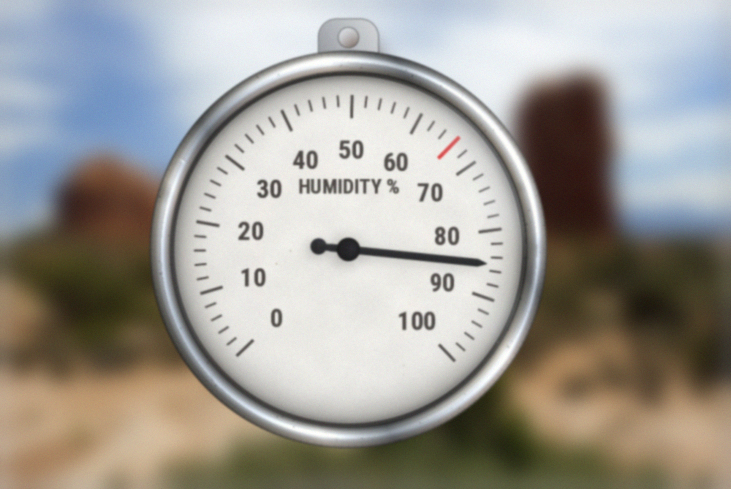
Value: 85 %
